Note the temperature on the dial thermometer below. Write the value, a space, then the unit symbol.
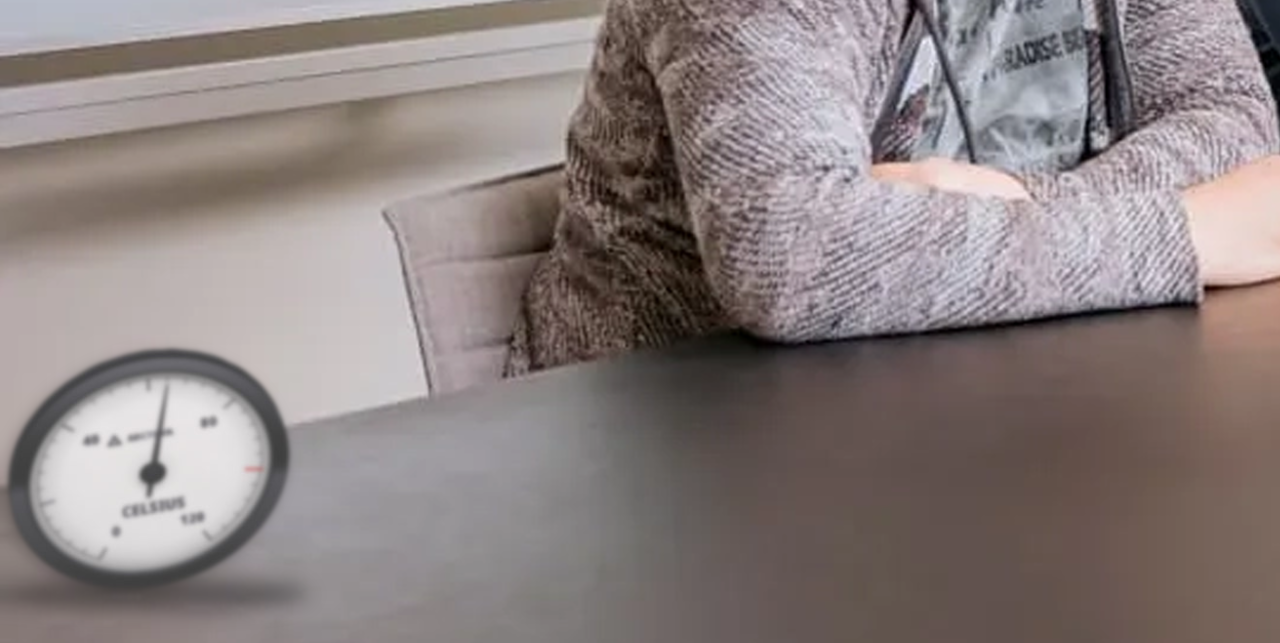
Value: 64 °C
